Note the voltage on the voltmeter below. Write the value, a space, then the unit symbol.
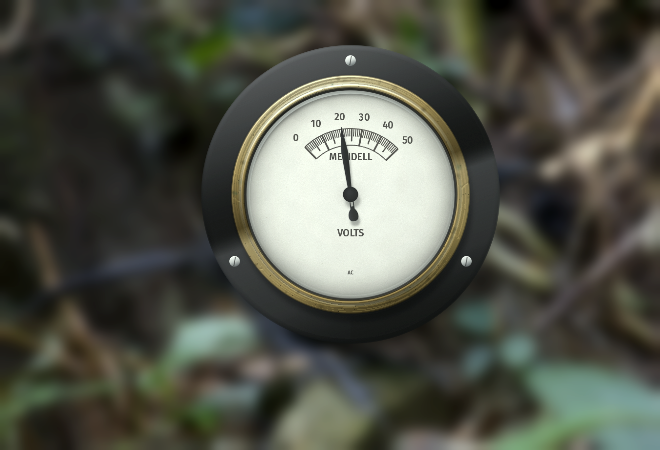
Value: 20 V
